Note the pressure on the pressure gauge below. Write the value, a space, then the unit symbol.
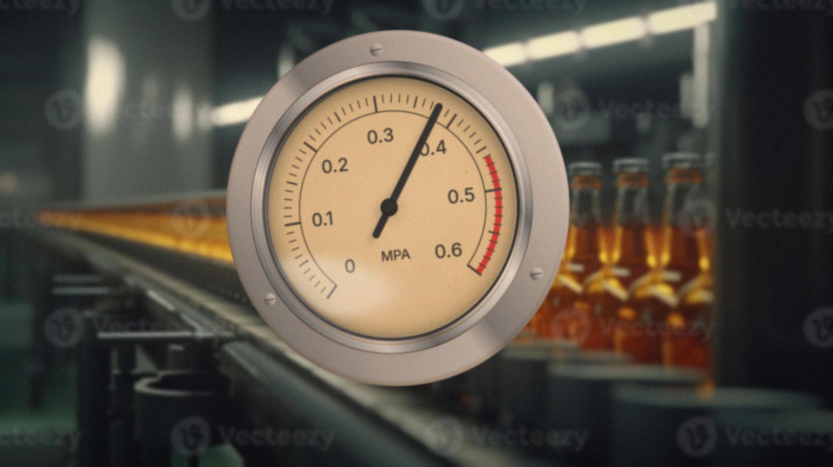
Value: 0.38 MPa
